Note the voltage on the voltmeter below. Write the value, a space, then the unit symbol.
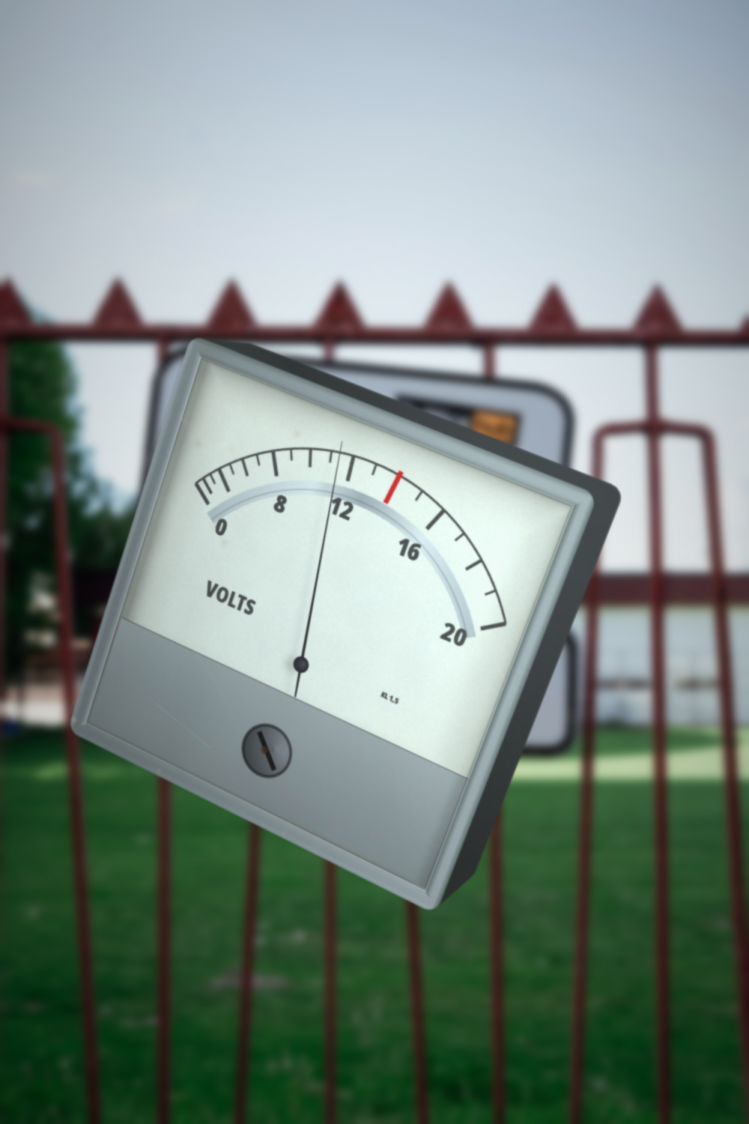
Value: 11.5 V
